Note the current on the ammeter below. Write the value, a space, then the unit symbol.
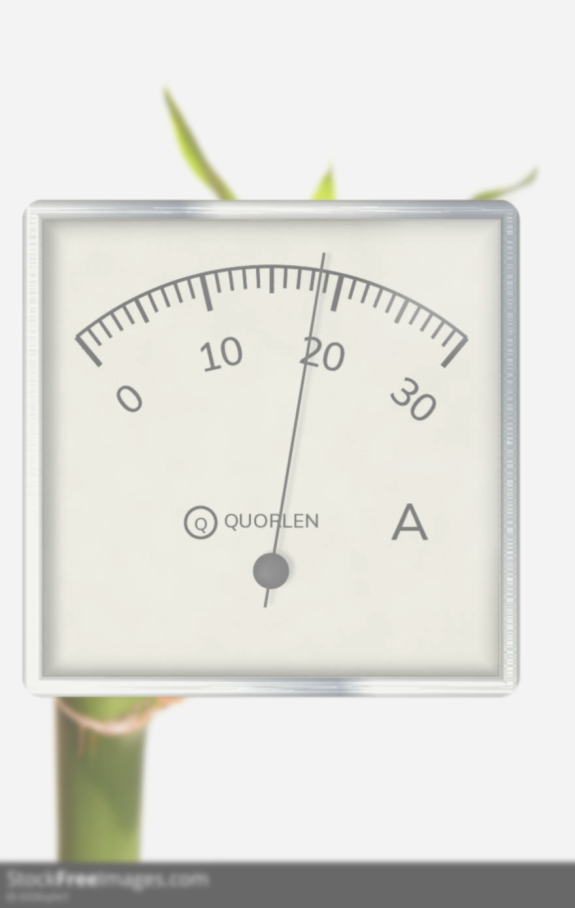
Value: 18.5 A
